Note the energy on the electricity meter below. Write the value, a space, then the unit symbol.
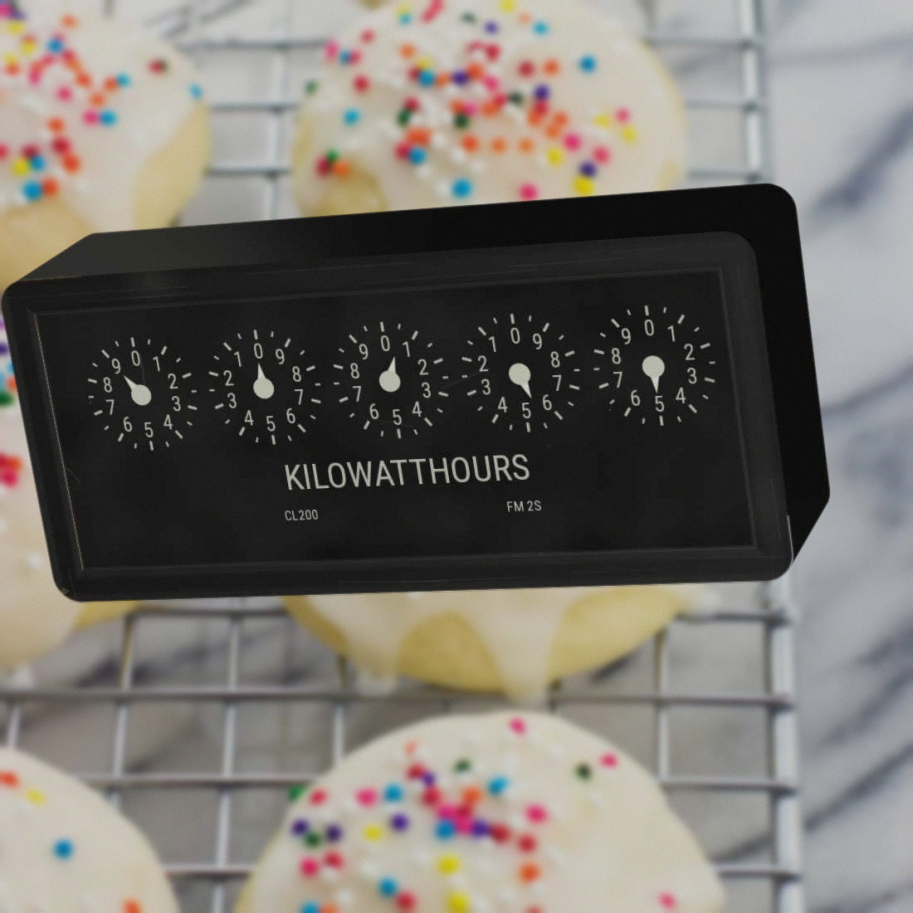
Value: 90055 kWh
